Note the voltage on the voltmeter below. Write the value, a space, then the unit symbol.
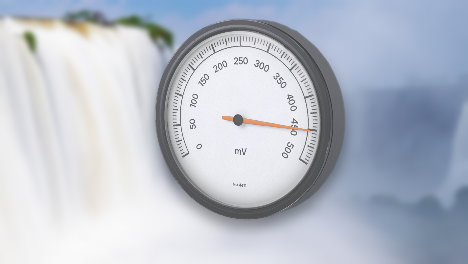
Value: 450 mV
